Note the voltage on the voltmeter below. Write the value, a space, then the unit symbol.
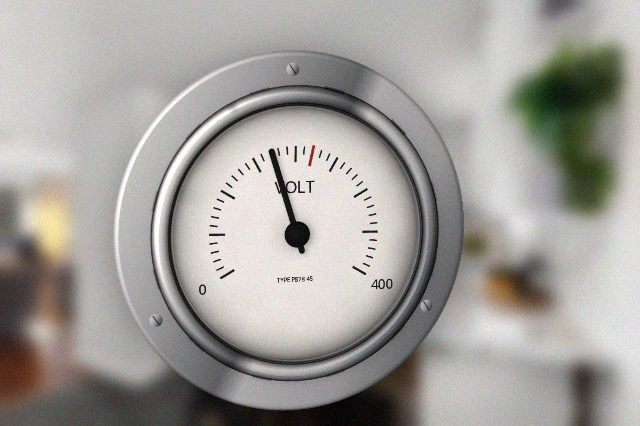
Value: 170 V
